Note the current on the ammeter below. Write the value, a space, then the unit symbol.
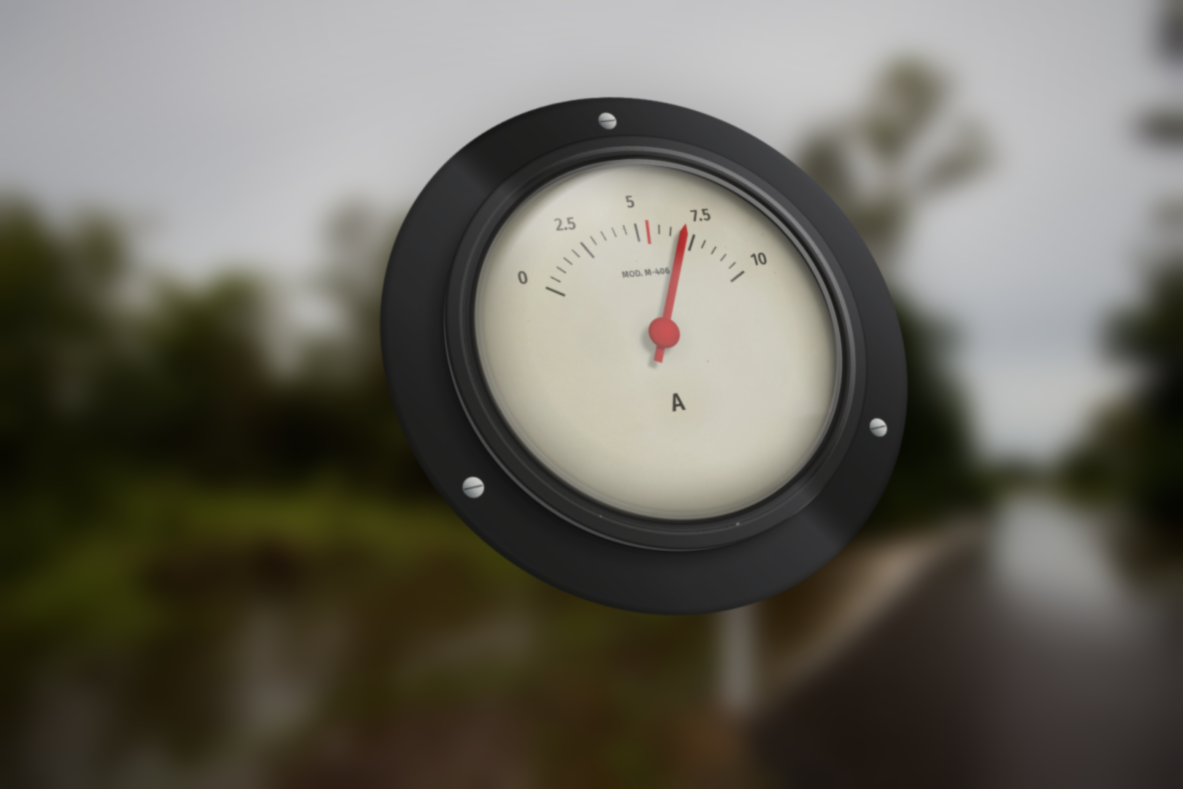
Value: 7 A
